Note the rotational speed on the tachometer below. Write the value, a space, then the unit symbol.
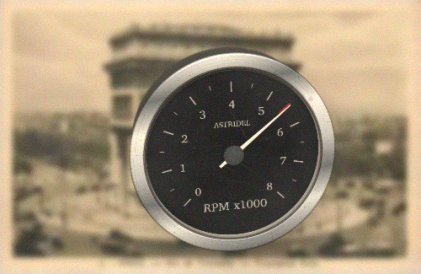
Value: 5500 rpm
